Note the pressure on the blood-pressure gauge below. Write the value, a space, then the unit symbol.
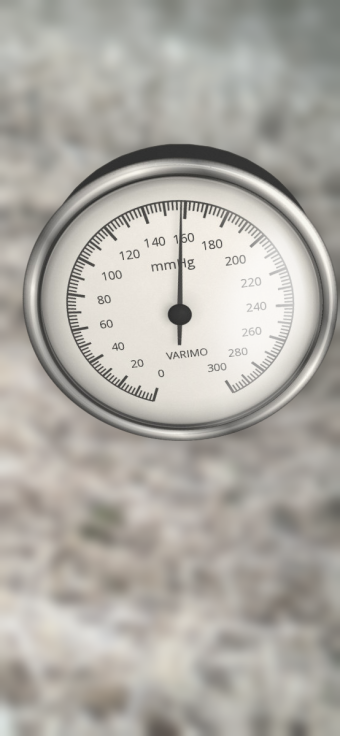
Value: 158 mmHg
